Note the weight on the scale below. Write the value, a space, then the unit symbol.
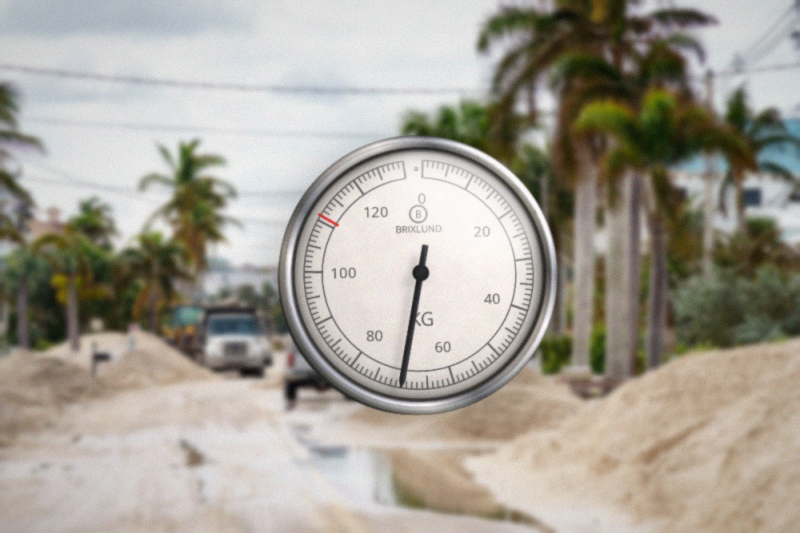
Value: 70 kg
